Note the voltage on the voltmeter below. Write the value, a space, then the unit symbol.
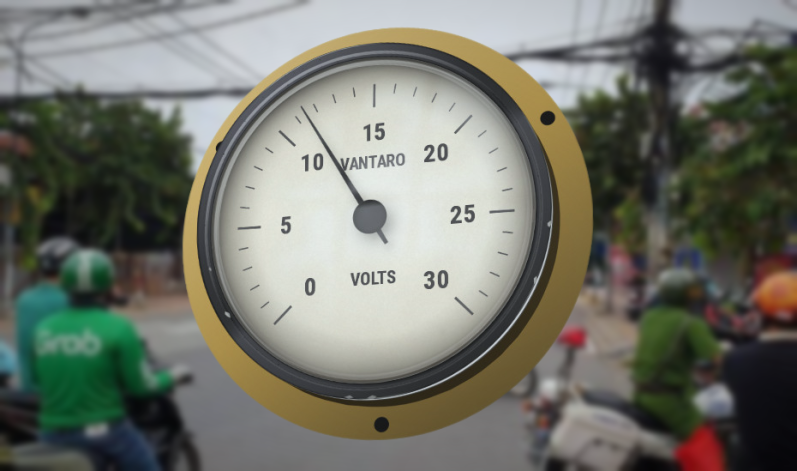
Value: 11.5 V
